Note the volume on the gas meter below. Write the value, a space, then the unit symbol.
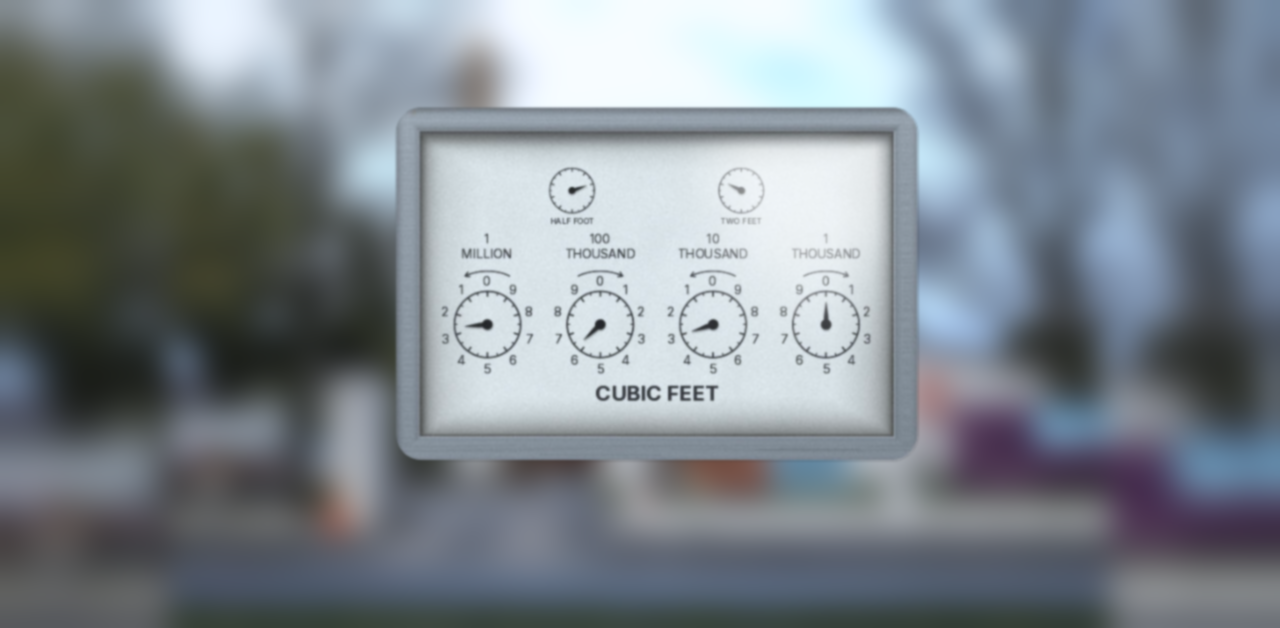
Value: 263000 ft³
